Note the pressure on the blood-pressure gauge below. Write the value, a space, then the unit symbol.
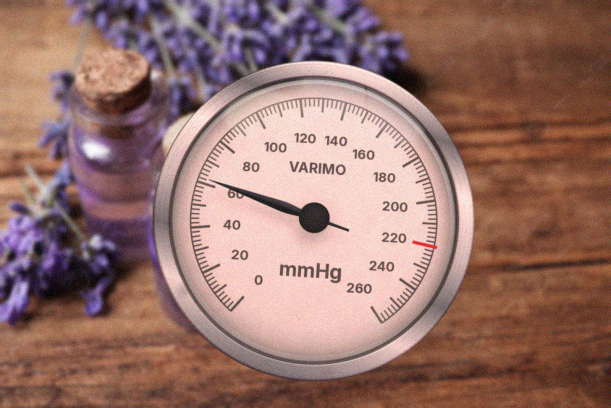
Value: 62 mmHg
